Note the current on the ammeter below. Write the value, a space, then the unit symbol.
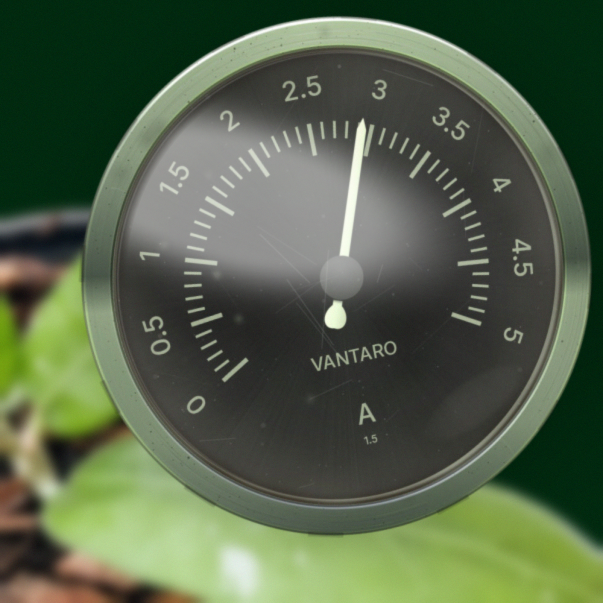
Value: 2.9 A
